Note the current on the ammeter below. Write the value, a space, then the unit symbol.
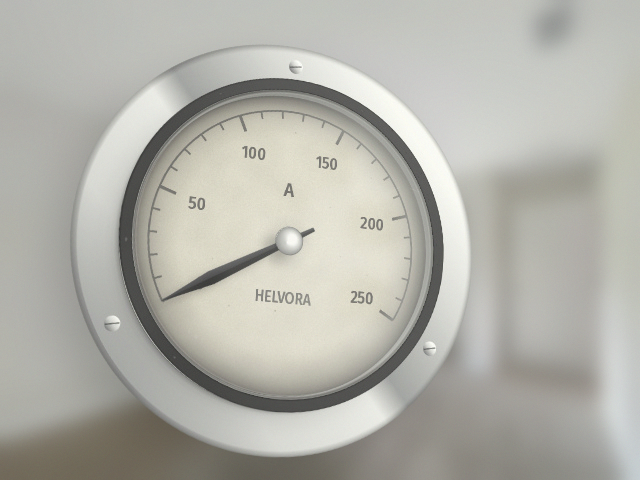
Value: 0 A
